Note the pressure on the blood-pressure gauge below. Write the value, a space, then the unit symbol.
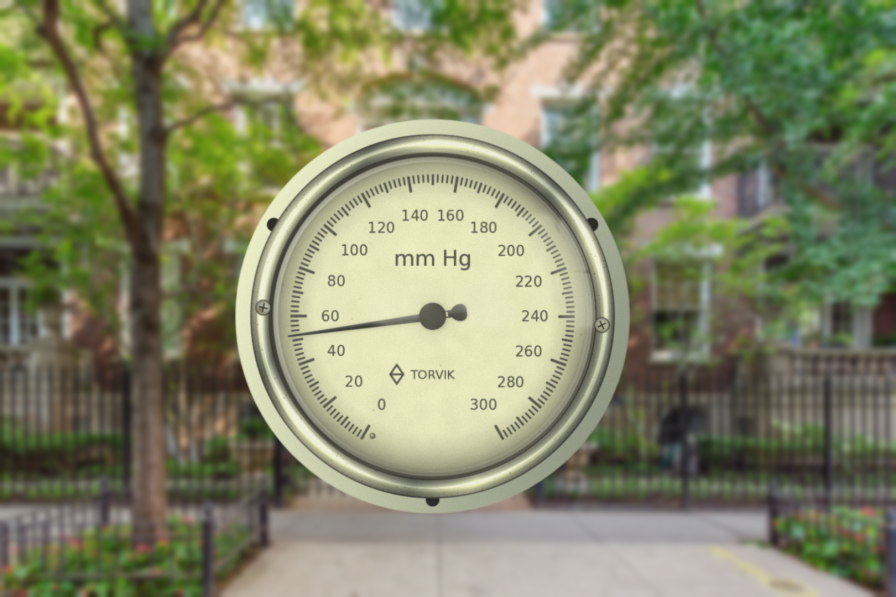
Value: 52 mmHg
